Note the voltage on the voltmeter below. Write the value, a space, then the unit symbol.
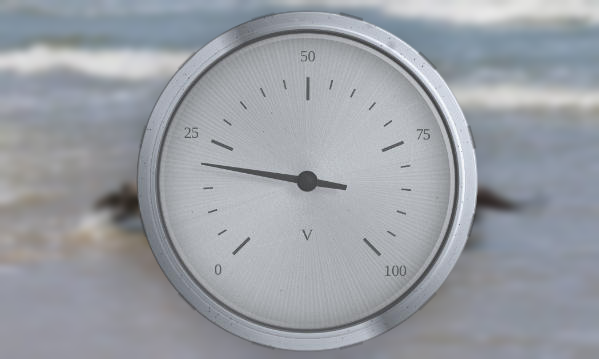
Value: 20 V
